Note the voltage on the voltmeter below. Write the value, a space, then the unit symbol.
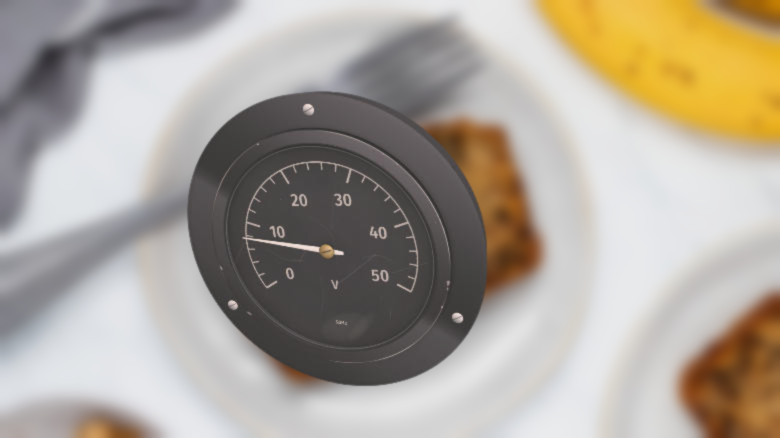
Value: 8 V
